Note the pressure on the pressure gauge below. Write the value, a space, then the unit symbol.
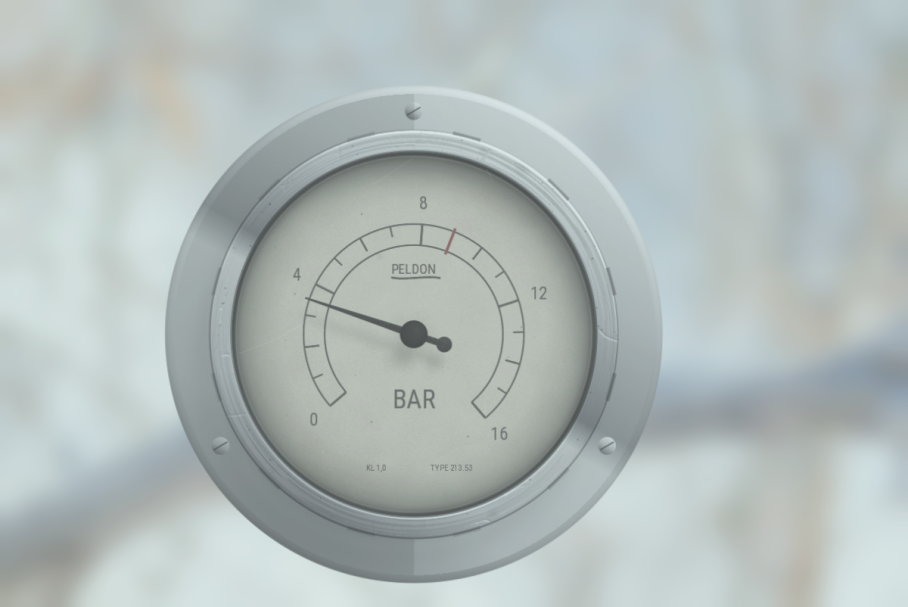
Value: 3.5 bar
